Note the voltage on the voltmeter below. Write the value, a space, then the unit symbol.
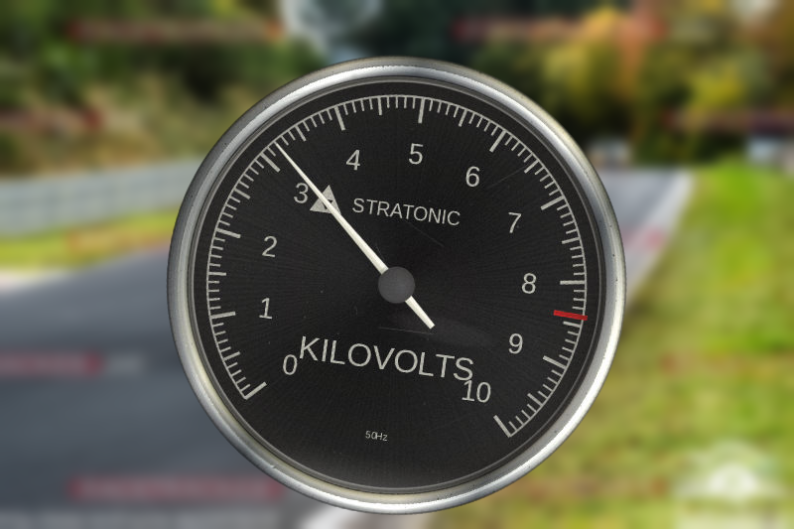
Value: 3.2 kV
